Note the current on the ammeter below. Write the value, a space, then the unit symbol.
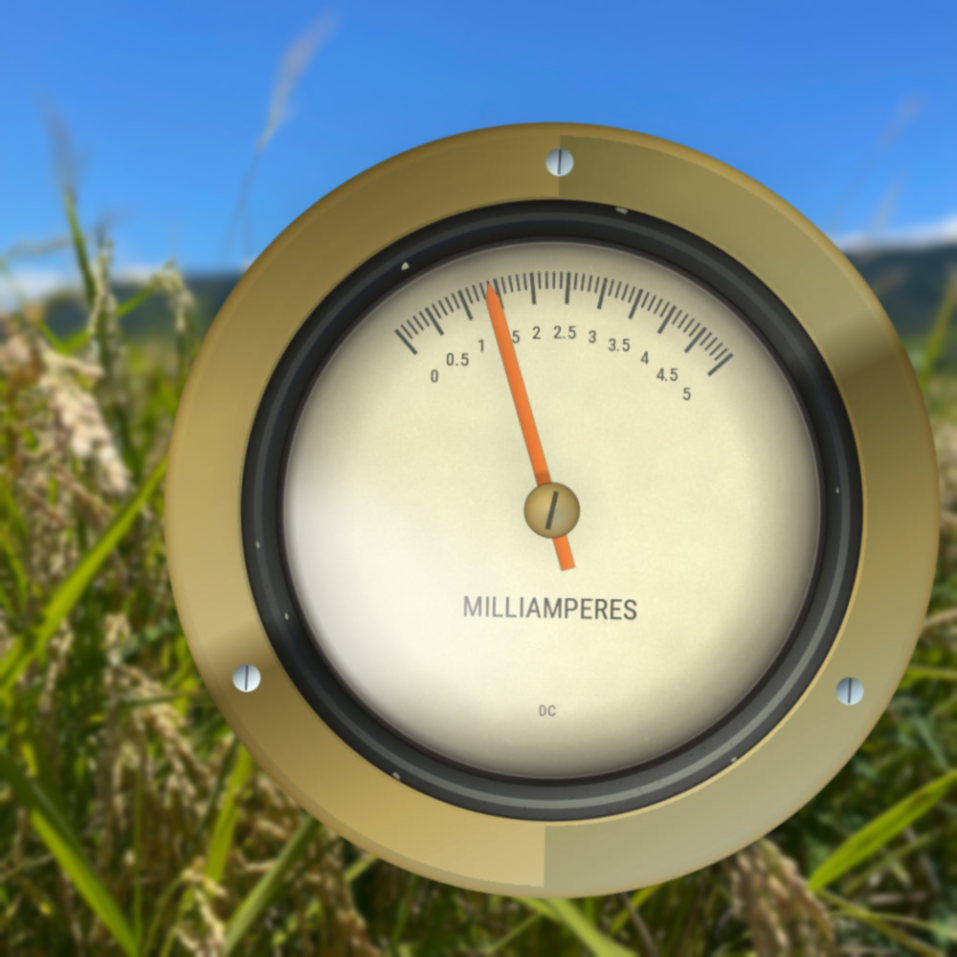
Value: 1.4 mA
